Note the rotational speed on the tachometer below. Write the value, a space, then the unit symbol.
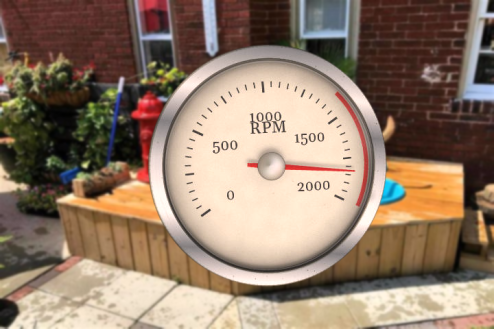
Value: 1825 rpm
